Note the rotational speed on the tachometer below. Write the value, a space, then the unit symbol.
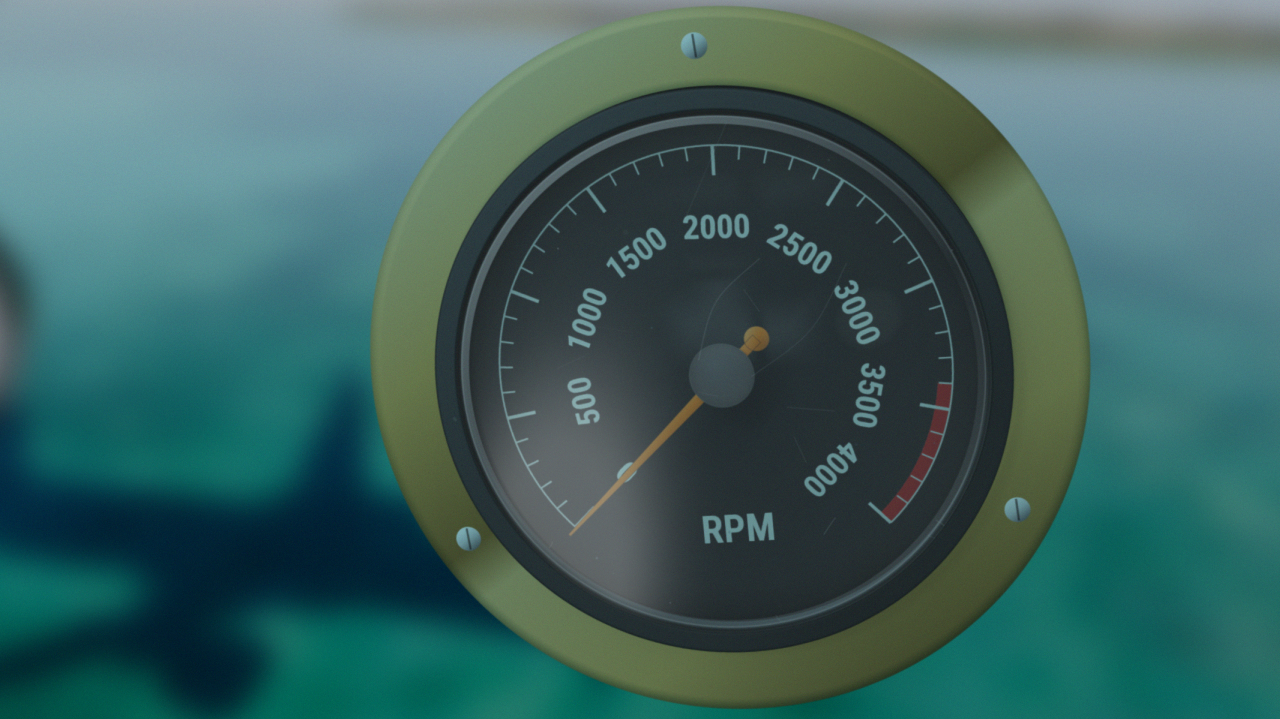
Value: 0 rpm
